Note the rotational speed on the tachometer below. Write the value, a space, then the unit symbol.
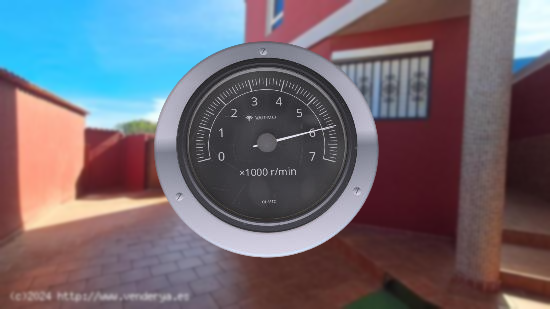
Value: 6000 rpm
